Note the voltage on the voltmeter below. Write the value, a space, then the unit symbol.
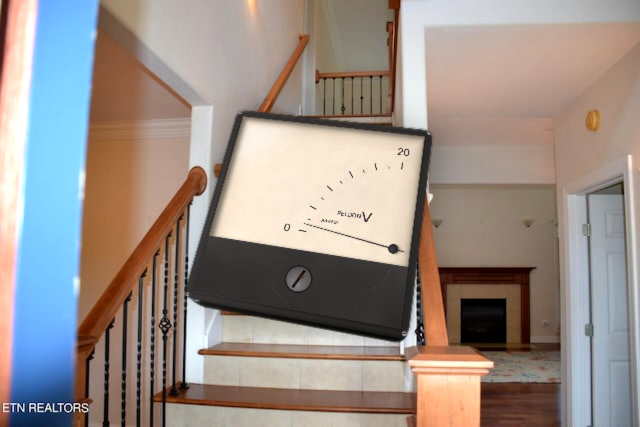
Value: 1 V
